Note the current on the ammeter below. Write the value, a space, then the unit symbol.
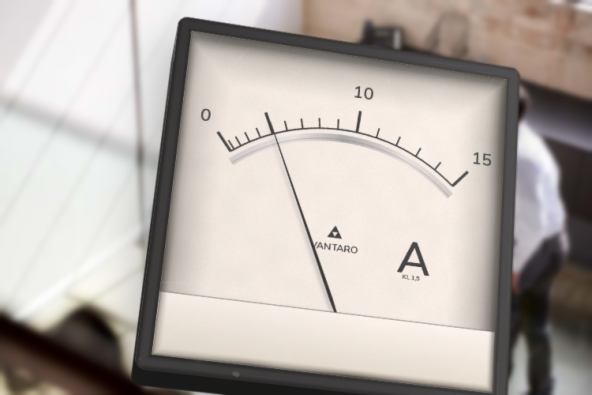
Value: 5 A
